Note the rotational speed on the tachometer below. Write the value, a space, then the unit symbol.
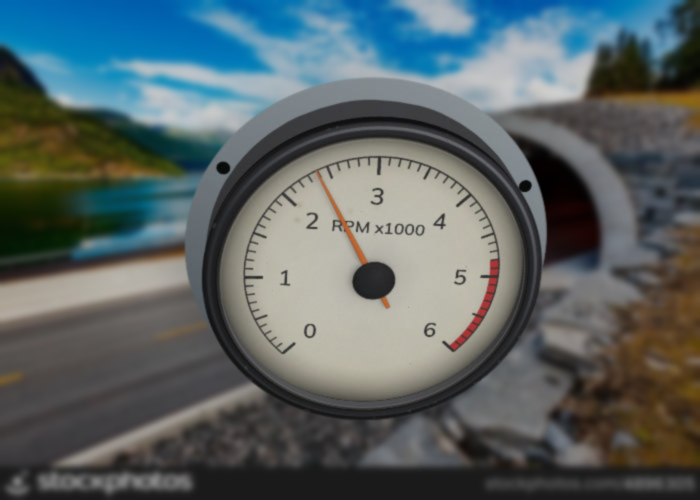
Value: 2400 rpm
